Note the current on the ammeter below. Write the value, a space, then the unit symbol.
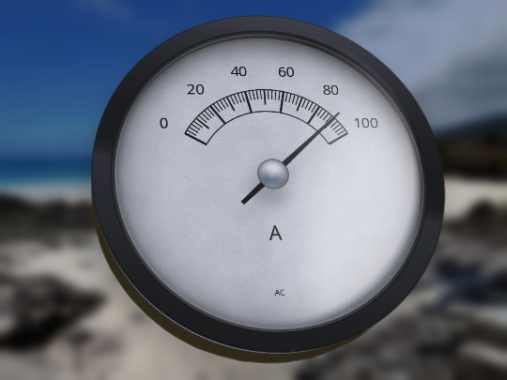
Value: 90 A
